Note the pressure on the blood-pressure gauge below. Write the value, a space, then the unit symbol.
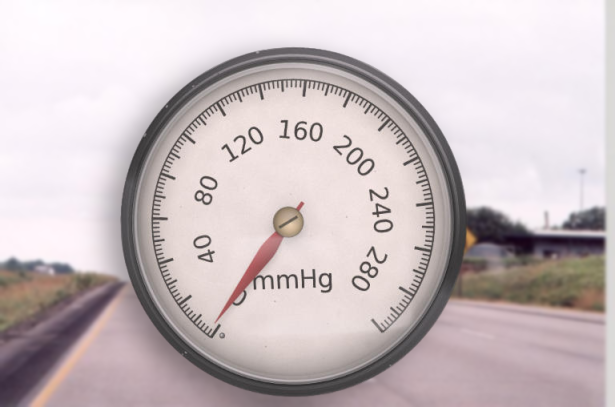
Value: 2 mmHg
